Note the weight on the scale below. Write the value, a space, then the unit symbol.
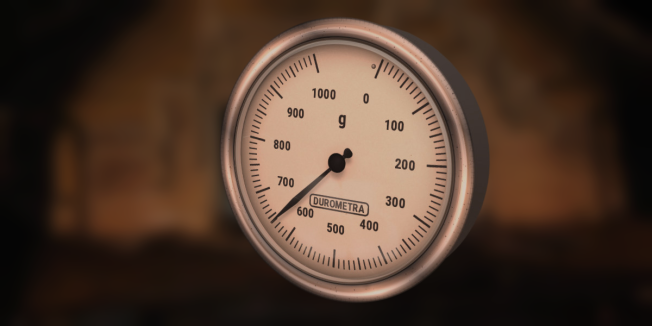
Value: 640 g
